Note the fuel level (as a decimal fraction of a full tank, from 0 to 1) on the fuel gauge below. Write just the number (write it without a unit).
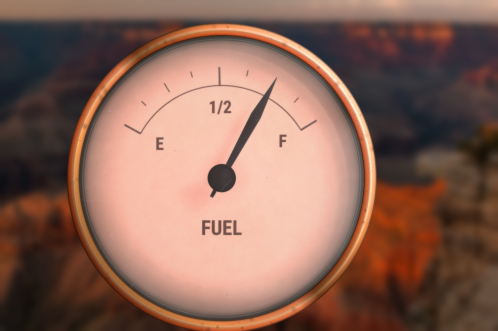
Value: 0.75
